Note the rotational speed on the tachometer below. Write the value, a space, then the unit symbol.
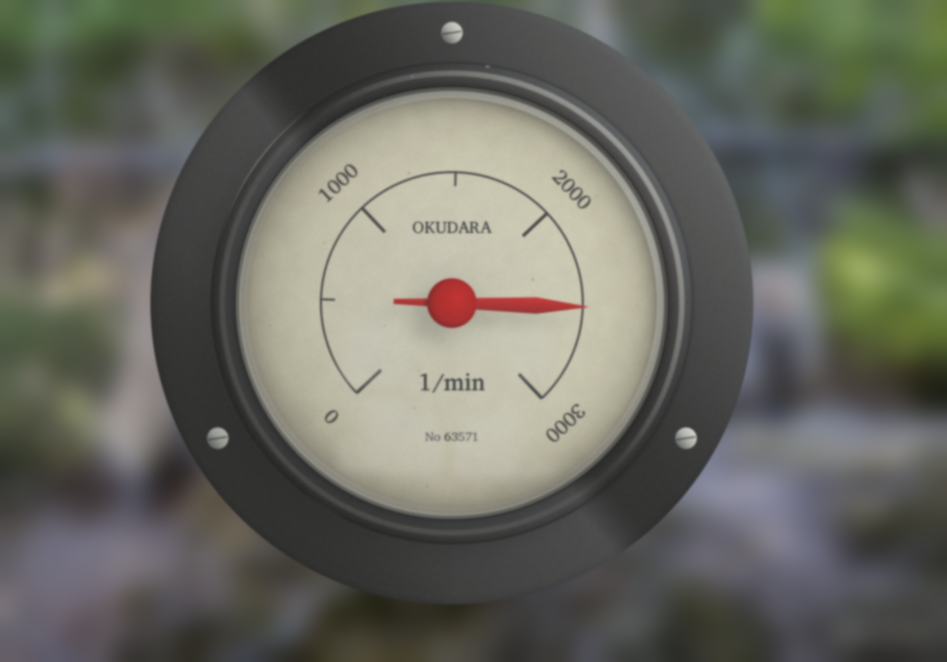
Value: 2500 rpm
